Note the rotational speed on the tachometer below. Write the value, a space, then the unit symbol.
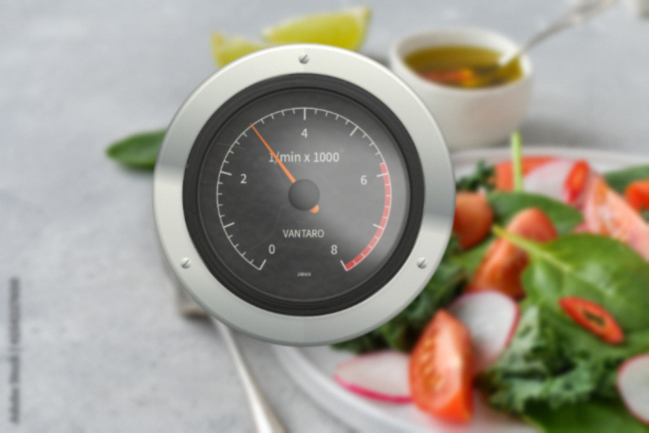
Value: 3000 rpm
